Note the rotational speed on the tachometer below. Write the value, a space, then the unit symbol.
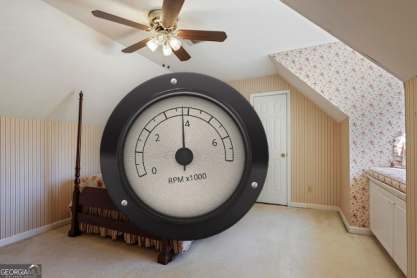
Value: 3750 rpm
